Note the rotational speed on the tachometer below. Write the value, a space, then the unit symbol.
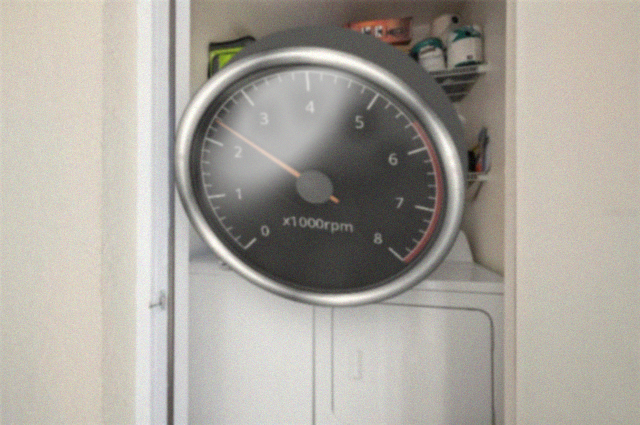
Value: 2400 rpm
